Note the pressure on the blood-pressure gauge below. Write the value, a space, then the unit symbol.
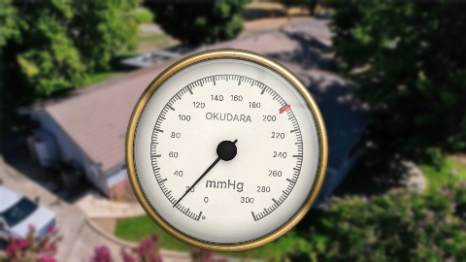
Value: 20 mmHg
